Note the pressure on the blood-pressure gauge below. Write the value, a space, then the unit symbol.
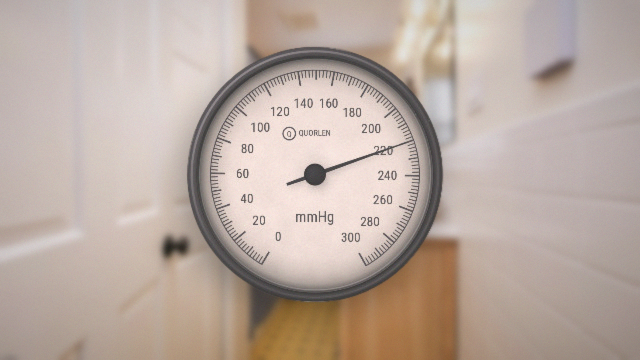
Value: 220 mmHg
